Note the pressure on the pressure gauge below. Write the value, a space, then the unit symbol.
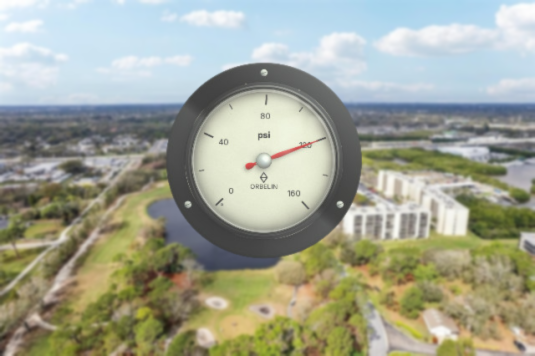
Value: 120 psi
